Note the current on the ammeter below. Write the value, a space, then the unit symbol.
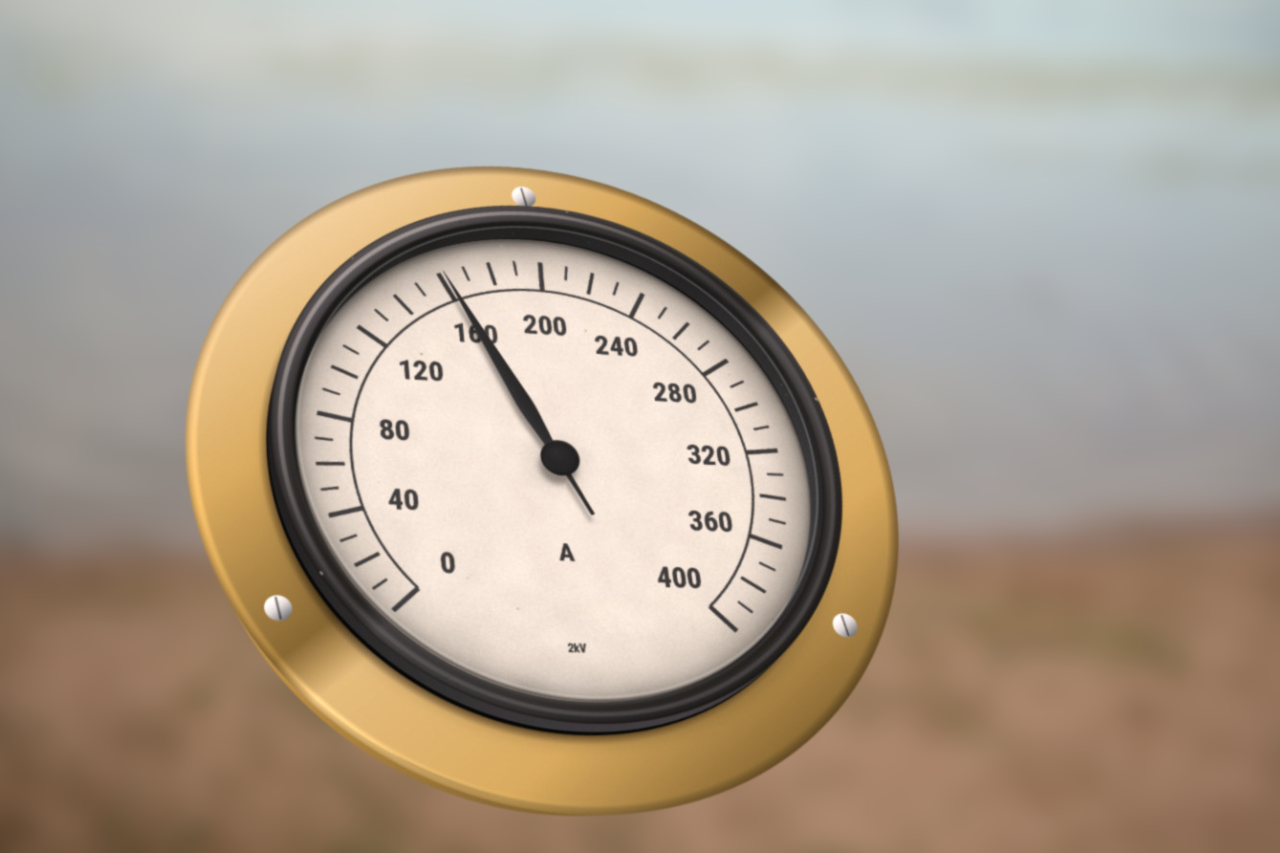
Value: 160 A
